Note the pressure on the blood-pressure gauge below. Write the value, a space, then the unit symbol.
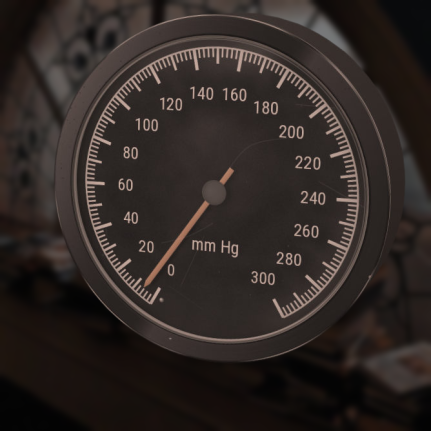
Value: 6 mmHg
